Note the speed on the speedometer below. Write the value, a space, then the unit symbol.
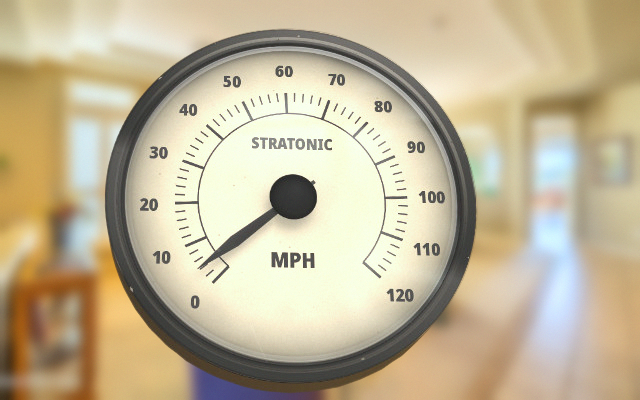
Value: 4 mph
